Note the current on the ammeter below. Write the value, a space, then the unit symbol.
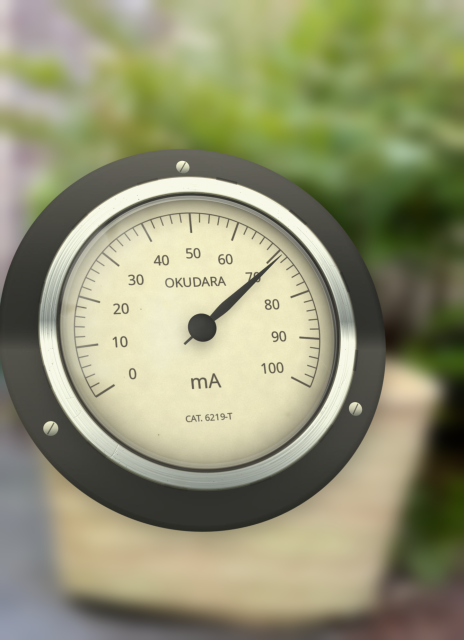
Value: 71 mA
